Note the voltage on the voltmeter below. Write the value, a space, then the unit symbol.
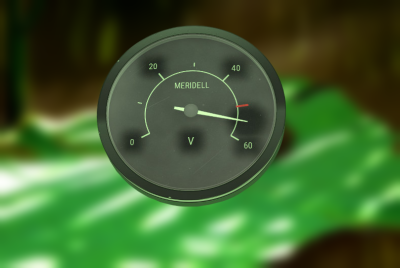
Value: 55 V
